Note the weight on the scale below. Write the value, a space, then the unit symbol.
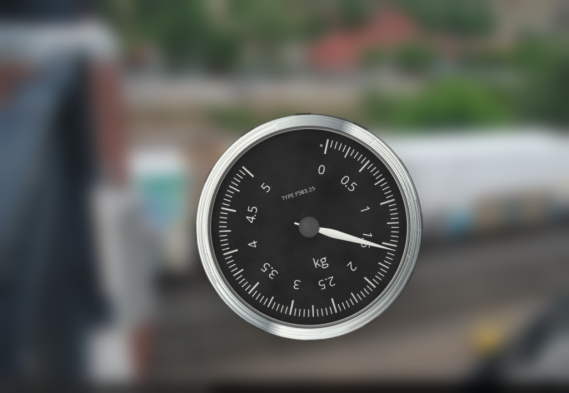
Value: 1.55 kg
